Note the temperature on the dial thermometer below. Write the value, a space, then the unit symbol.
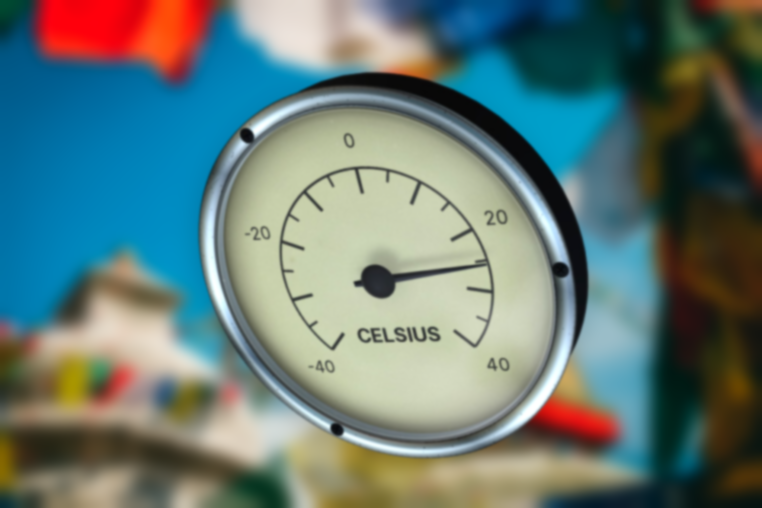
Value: 25 °C
